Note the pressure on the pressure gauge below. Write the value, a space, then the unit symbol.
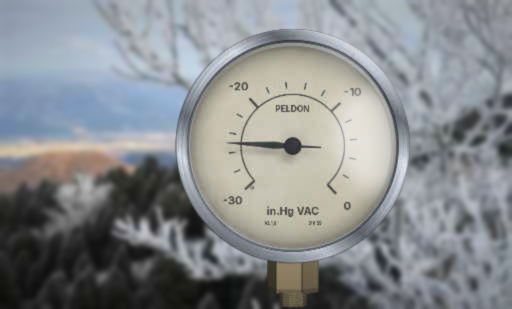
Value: -25 inHg
